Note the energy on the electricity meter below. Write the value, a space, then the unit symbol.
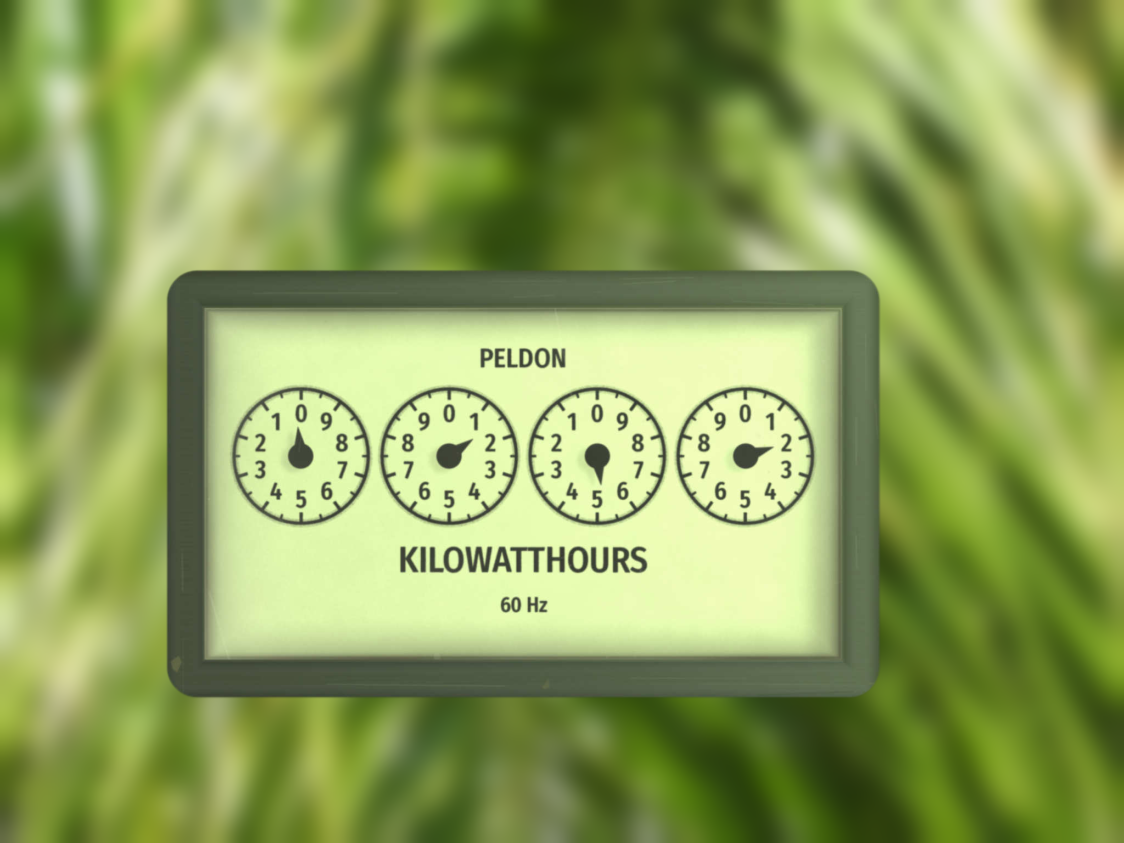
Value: 152 kWh
